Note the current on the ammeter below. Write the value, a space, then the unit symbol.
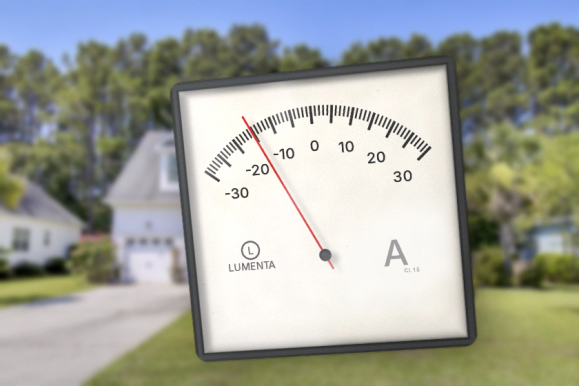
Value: -15 A
